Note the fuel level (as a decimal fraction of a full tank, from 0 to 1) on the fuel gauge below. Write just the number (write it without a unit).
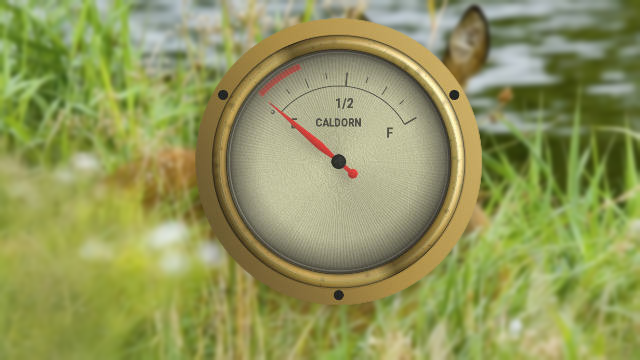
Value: 0
